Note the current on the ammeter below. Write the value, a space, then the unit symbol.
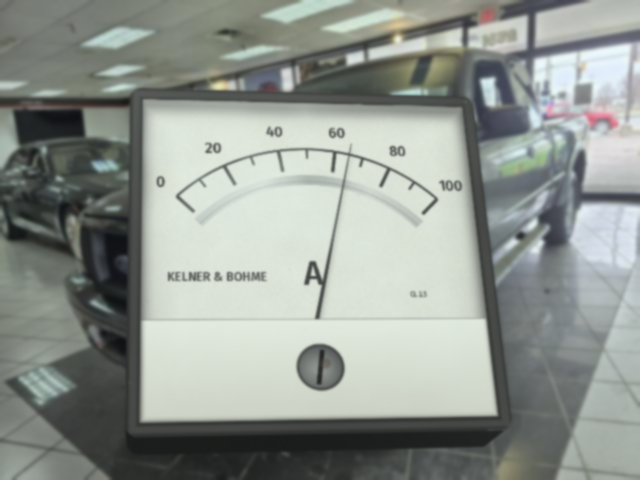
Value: 65 A
